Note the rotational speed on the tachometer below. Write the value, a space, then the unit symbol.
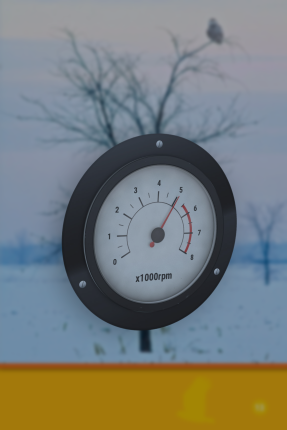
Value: 5000 rpm
